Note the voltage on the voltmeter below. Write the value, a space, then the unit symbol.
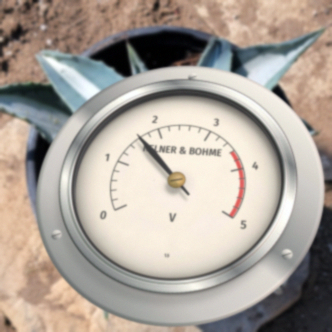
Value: 1.6 V
